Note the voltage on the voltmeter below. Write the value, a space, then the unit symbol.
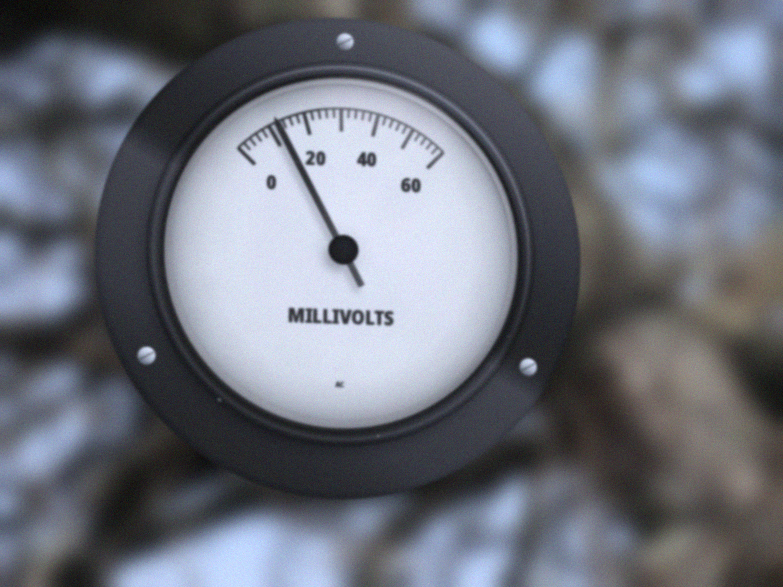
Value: 12 mV
